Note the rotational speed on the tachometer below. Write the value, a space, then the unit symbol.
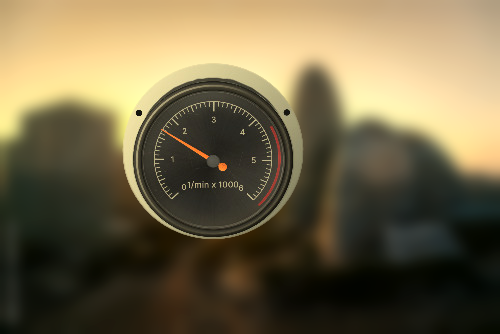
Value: 1700 rpm
